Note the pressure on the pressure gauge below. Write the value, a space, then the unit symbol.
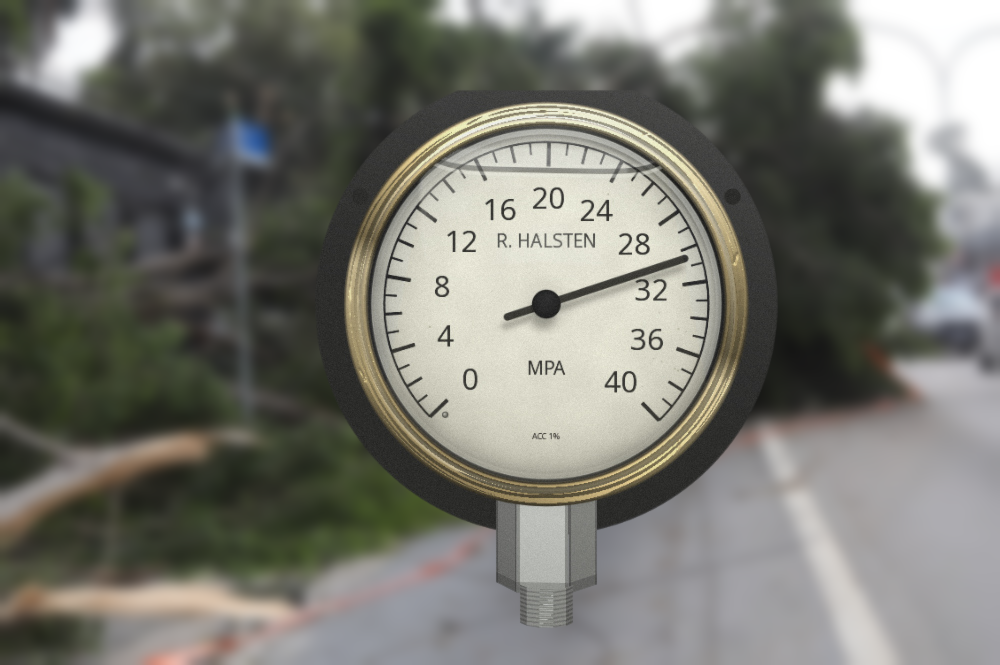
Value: 30.5 MPa
